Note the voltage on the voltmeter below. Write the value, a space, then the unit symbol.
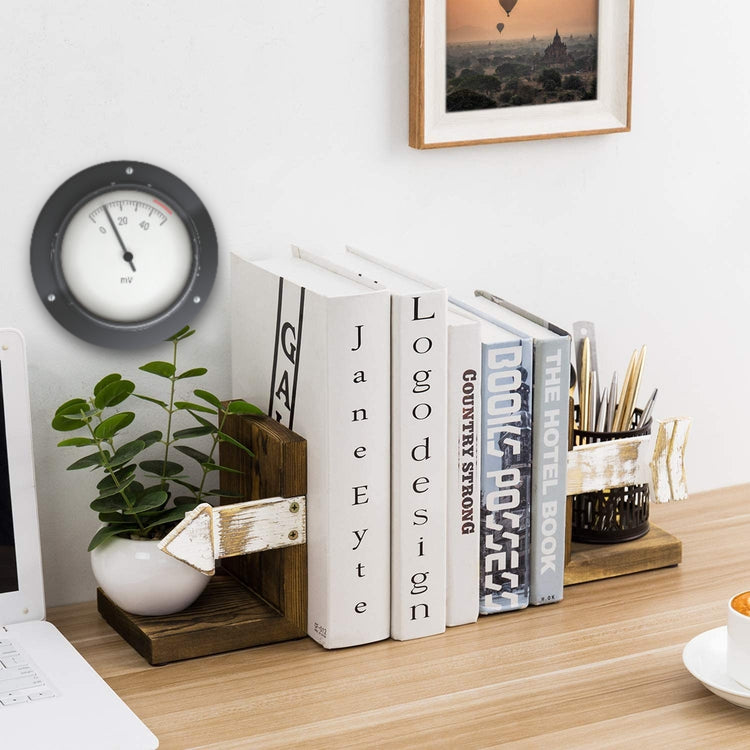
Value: 10 mV
